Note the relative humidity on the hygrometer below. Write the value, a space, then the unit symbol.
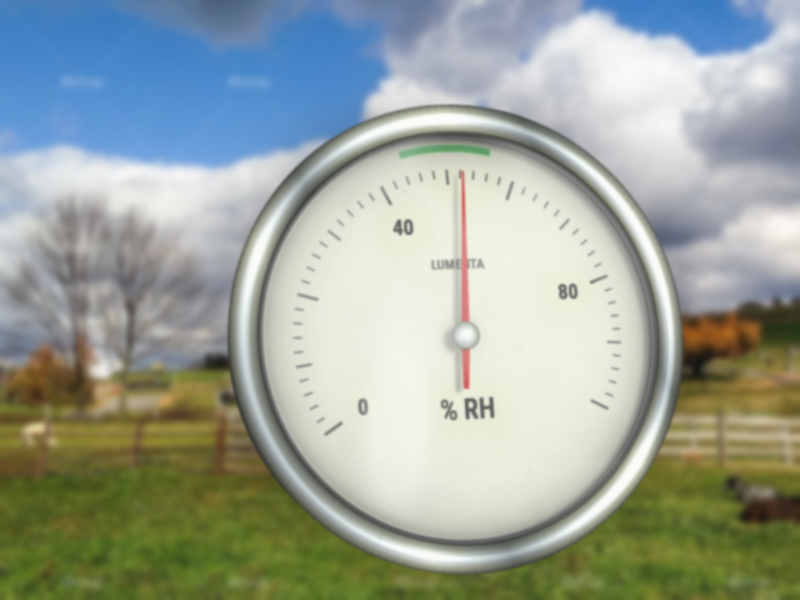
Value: 52 %
